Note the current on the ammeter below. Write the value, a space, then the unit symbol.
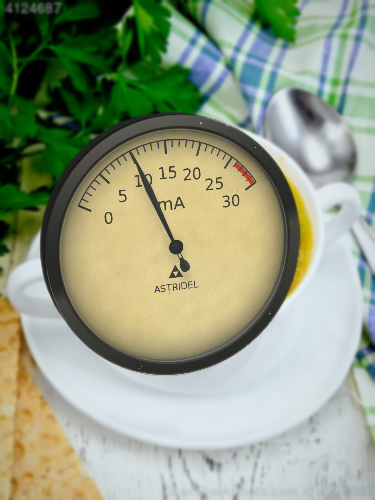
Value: 10 mA
